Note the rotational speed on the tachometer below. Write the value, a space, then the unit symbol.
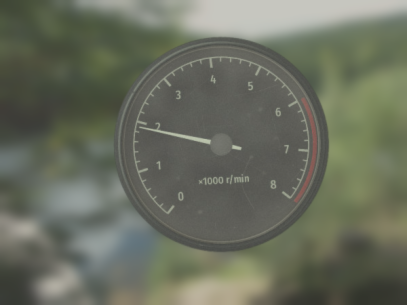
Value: 1900 rpm
